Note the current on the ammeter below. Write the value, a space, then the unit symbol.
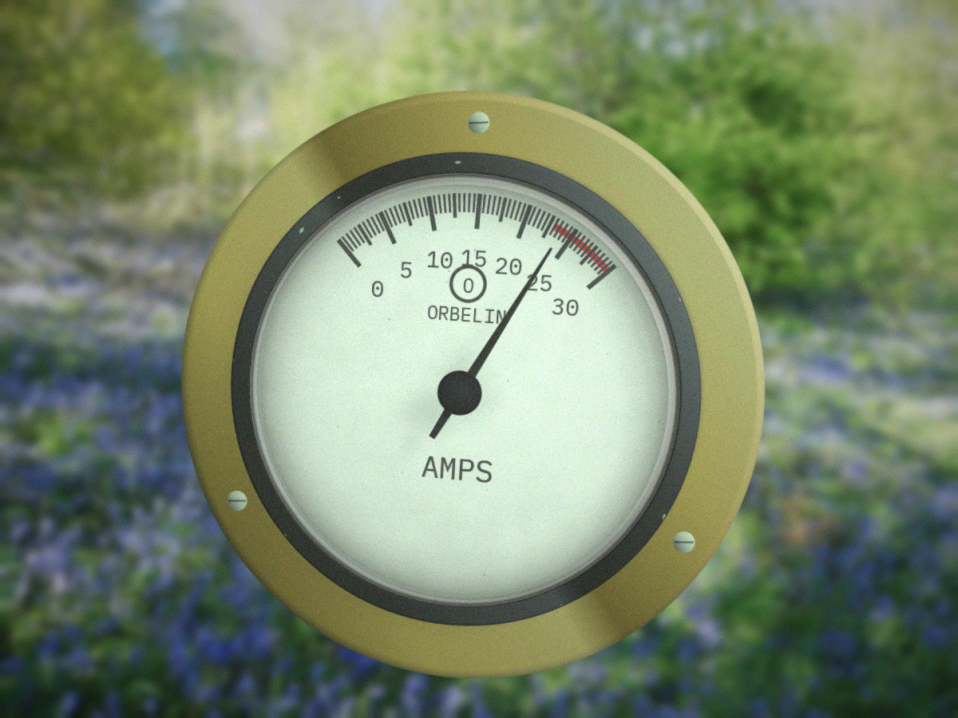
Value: 24 A
